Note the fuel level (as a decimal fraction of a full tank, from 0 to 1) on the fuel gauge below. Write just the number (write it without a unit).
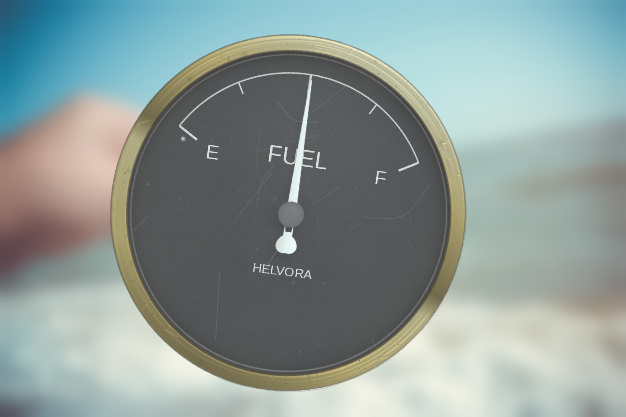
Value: 0.5
